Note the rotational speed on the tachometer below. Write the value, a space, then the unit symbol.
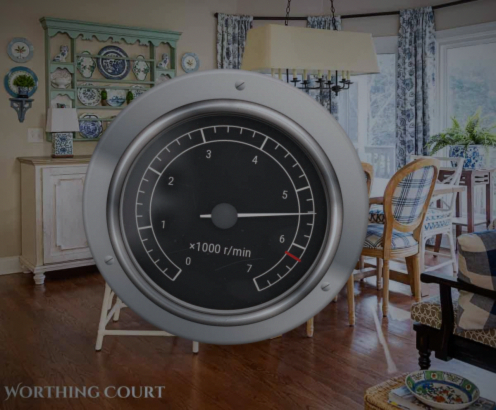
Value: 5400 rpm
